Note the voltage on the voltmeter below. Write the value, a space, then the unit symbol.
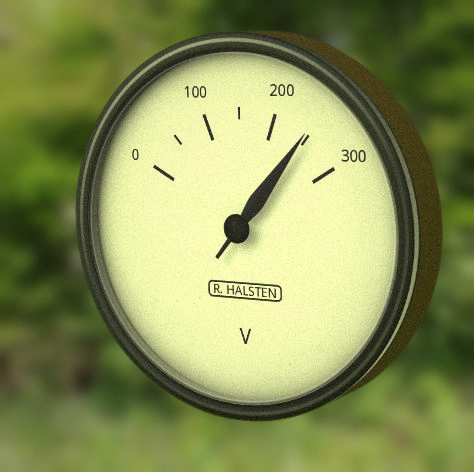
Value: 250 V
